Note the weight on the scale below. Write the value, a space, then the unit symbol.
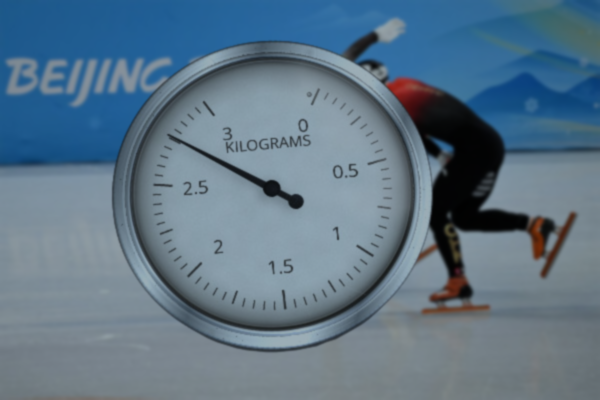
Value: 2.75 kg
